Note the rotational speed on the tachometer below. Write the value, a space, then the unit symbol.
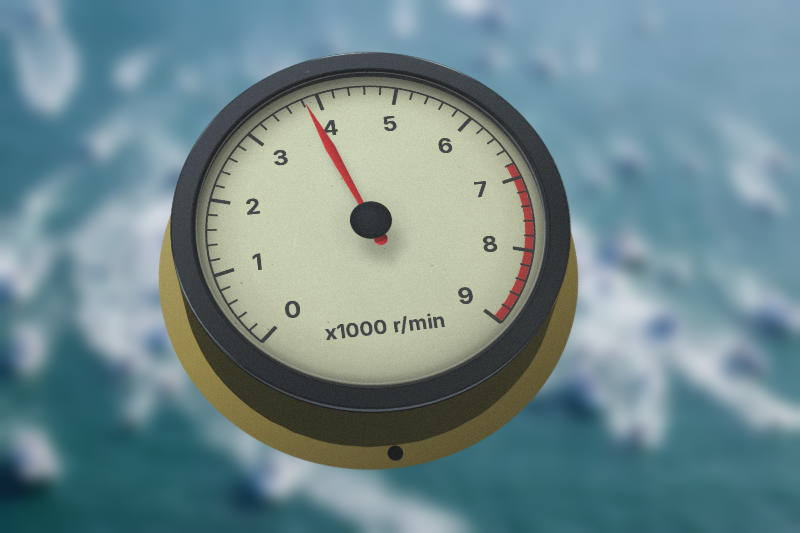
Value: 3800 rpm
